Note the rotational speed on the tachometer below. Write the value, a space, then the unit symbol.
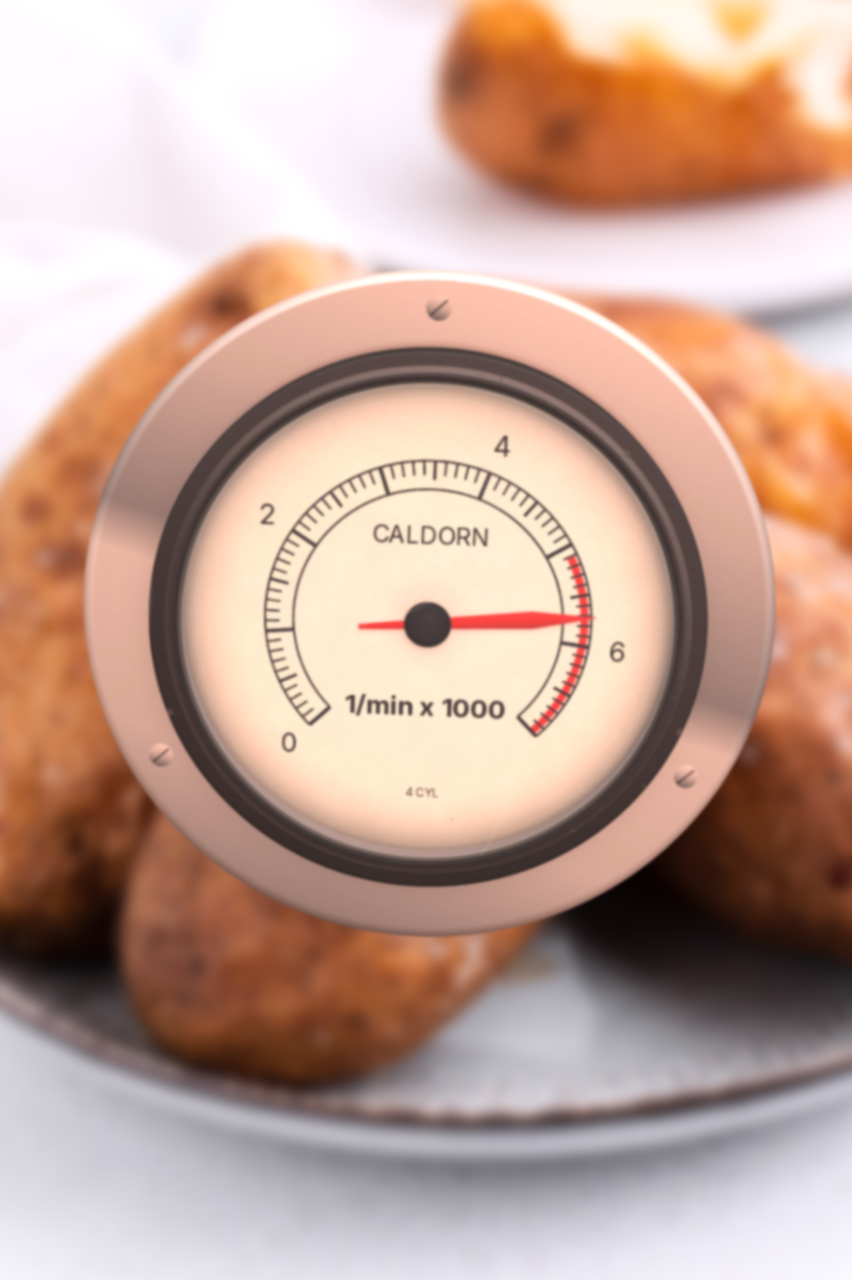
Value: 5700 rpm
